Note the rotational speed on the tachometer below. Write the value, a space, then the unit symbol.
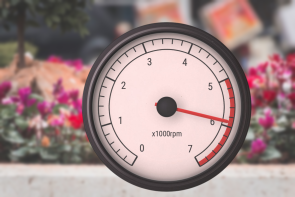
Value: 5900 rpm
